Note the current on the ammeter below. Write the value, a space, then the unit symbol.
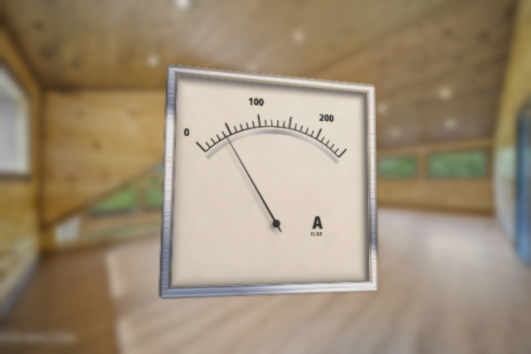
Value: 40 A
